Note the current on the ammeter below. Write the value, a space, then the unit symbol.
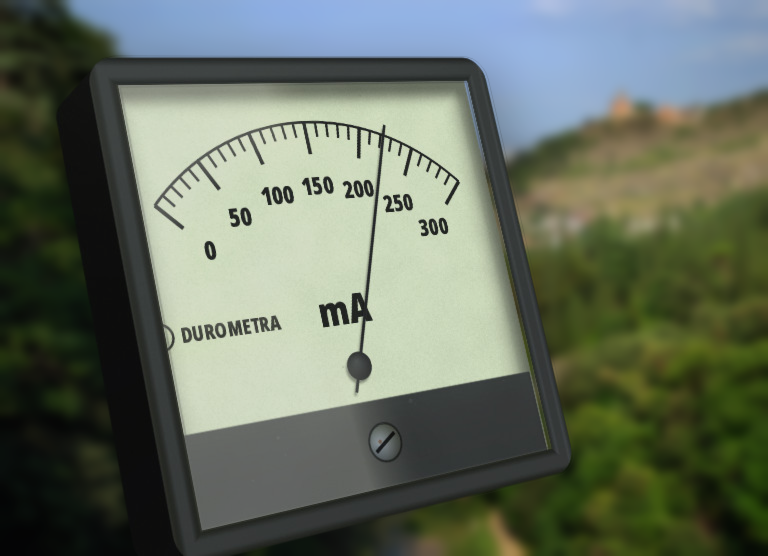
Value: 220 mA
